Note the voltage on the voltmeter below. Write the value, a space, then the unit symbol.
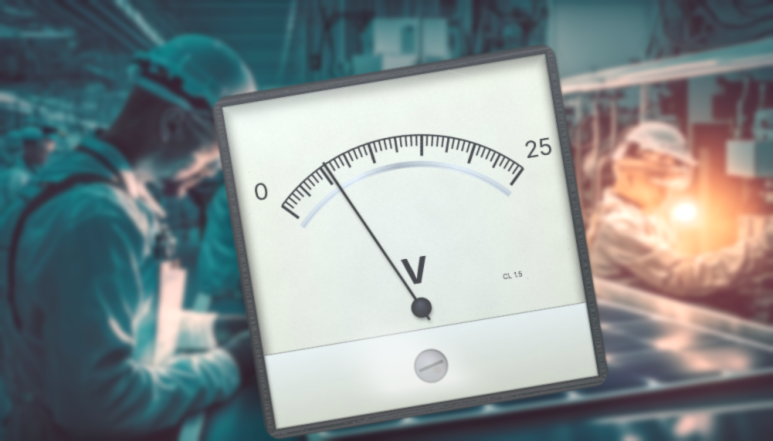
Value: 5.5 V
